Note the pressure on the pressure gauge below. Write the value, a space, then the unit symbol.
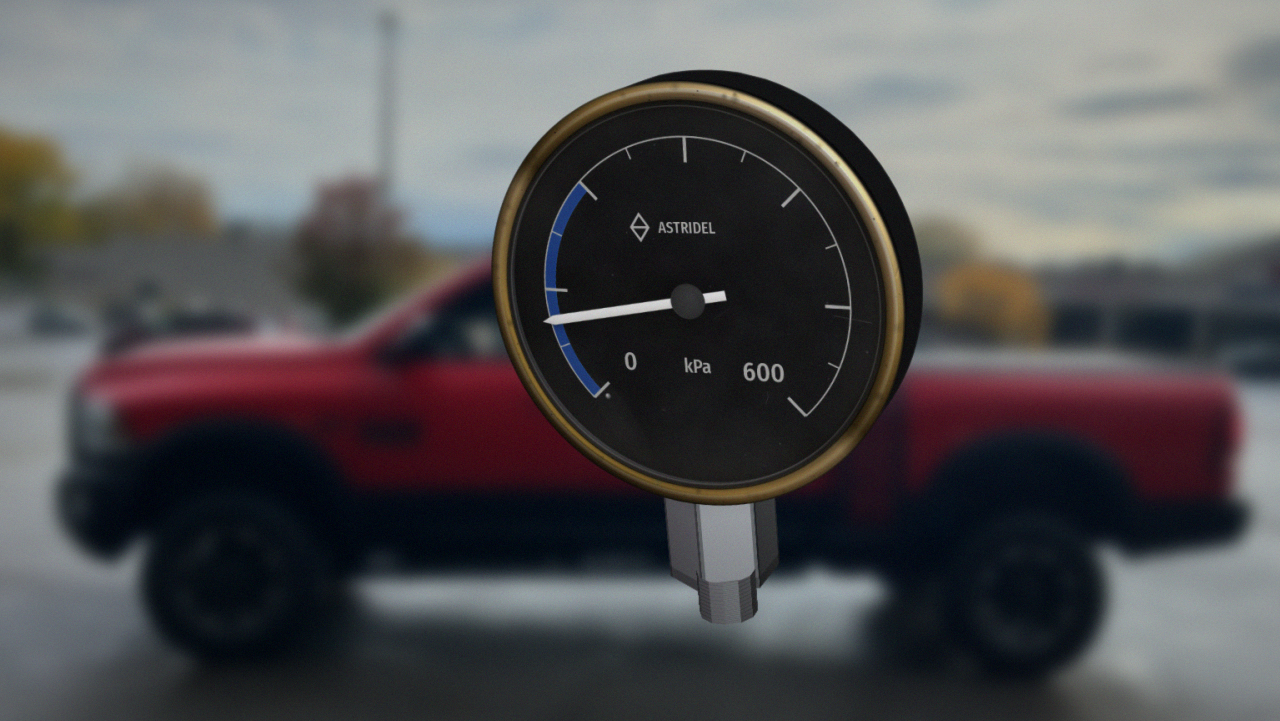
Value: 75 kPa
